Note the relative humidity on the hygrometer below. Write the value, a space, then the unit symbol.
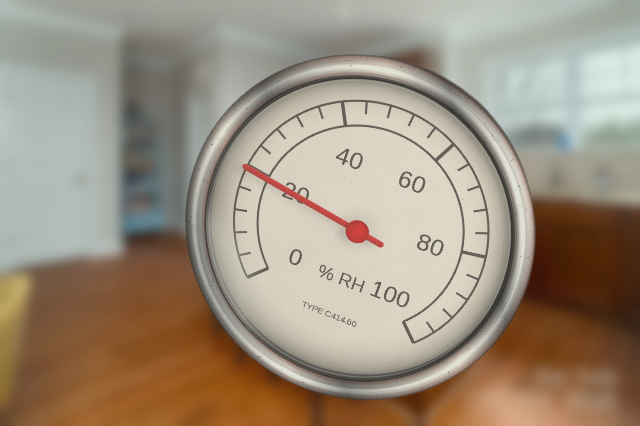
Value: 20 %
